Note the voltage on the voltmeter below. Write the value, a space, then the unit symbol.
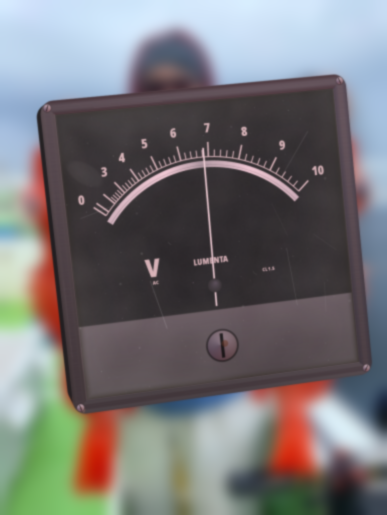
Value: 6.8 V
